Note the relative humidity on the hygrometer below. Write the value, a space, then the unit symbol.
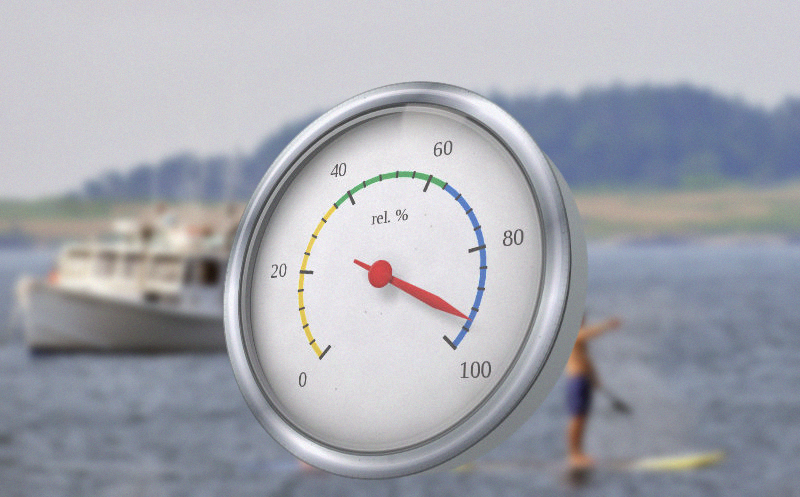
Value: 94 %
